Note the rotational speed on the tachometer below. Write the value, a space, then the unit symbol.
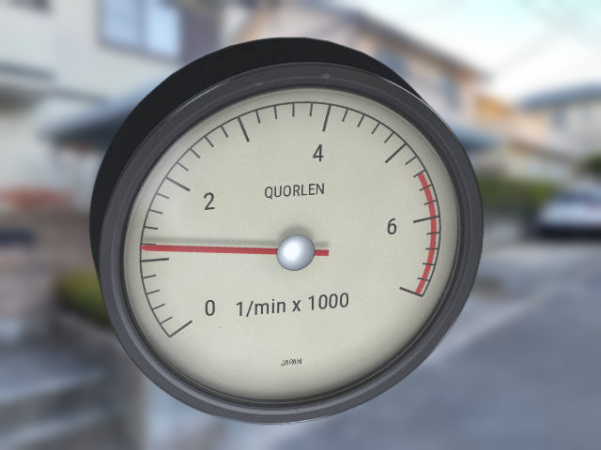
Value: 1200 rpm
